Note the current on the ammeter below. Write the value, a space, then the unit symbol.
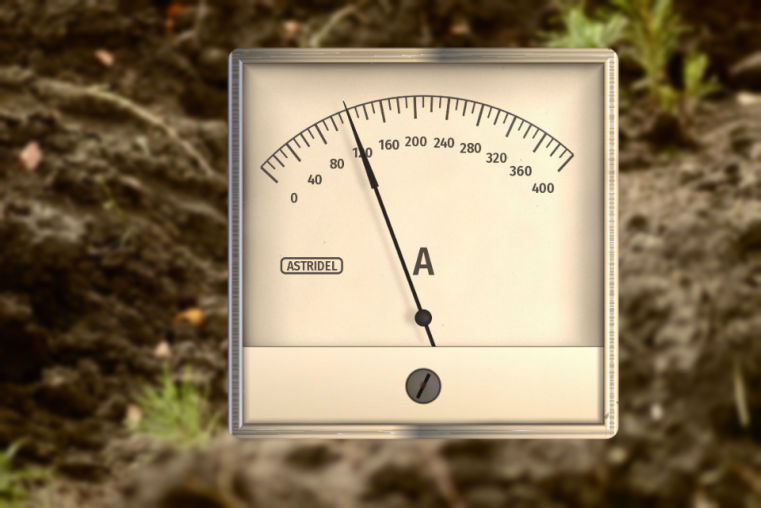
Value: 120 A
